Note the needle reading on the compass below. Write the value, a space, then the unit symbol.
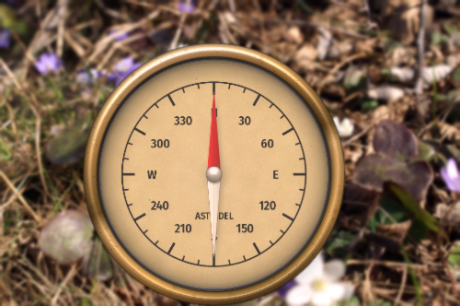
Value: 0 °
